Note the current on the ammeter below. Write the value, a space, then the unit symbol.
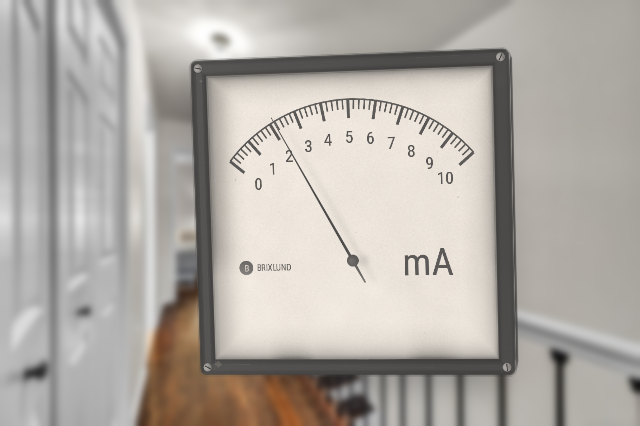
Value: 2.2 mA
